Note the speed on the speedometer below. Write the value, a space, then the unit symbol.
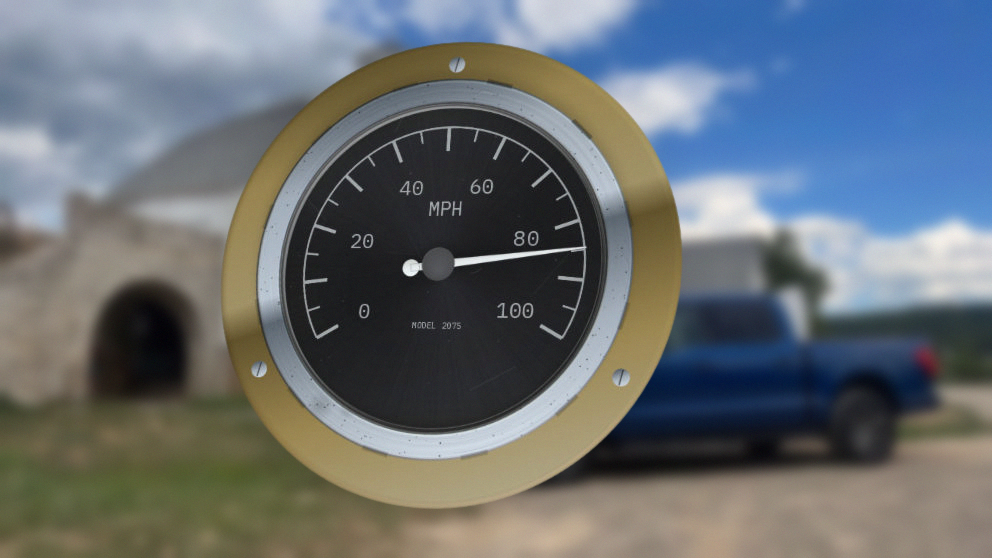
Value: 85 mph
